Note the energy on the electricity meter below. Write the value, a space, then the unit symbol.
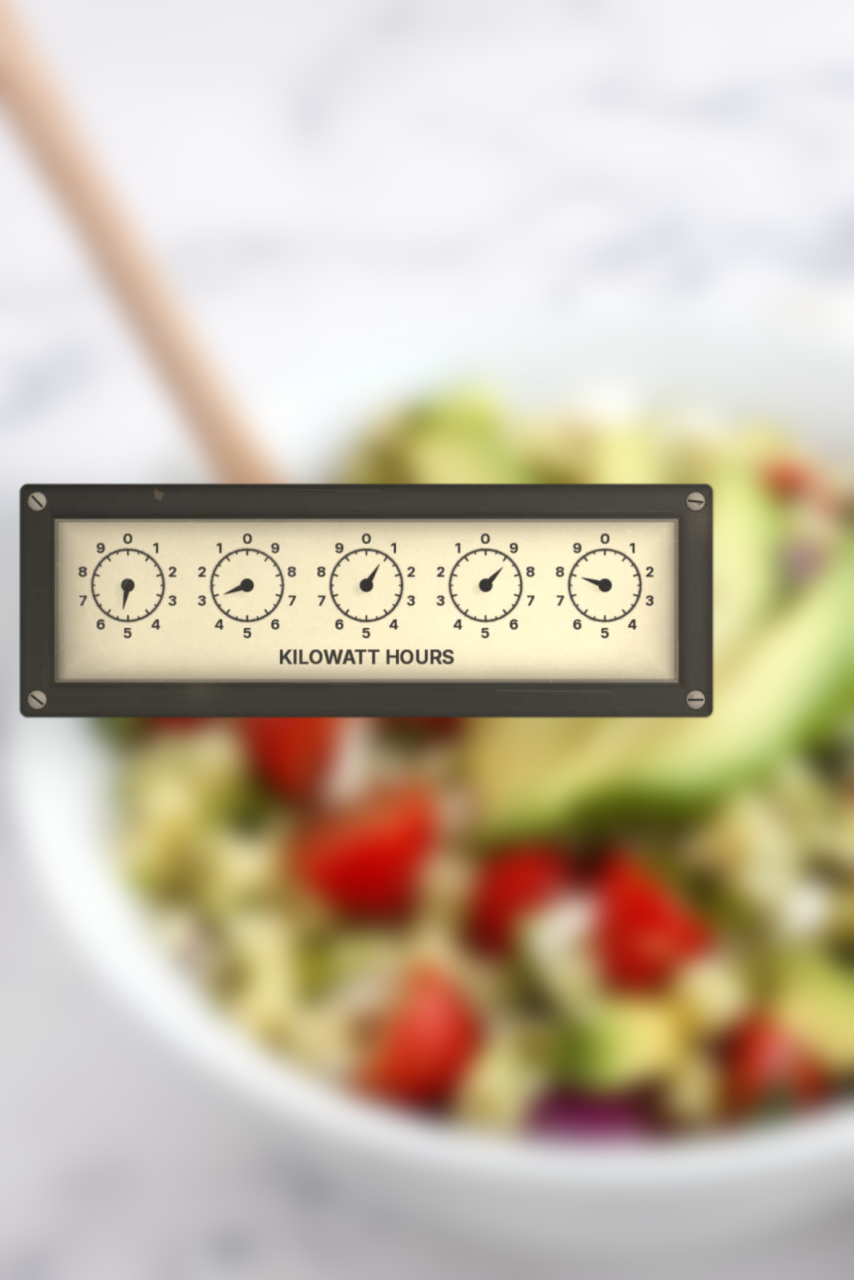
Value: 53088 kWh
